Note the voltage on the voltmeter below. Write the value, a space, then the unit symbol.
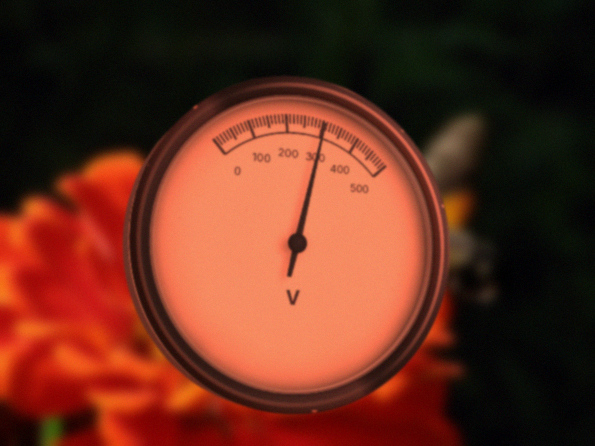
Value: 300 V
